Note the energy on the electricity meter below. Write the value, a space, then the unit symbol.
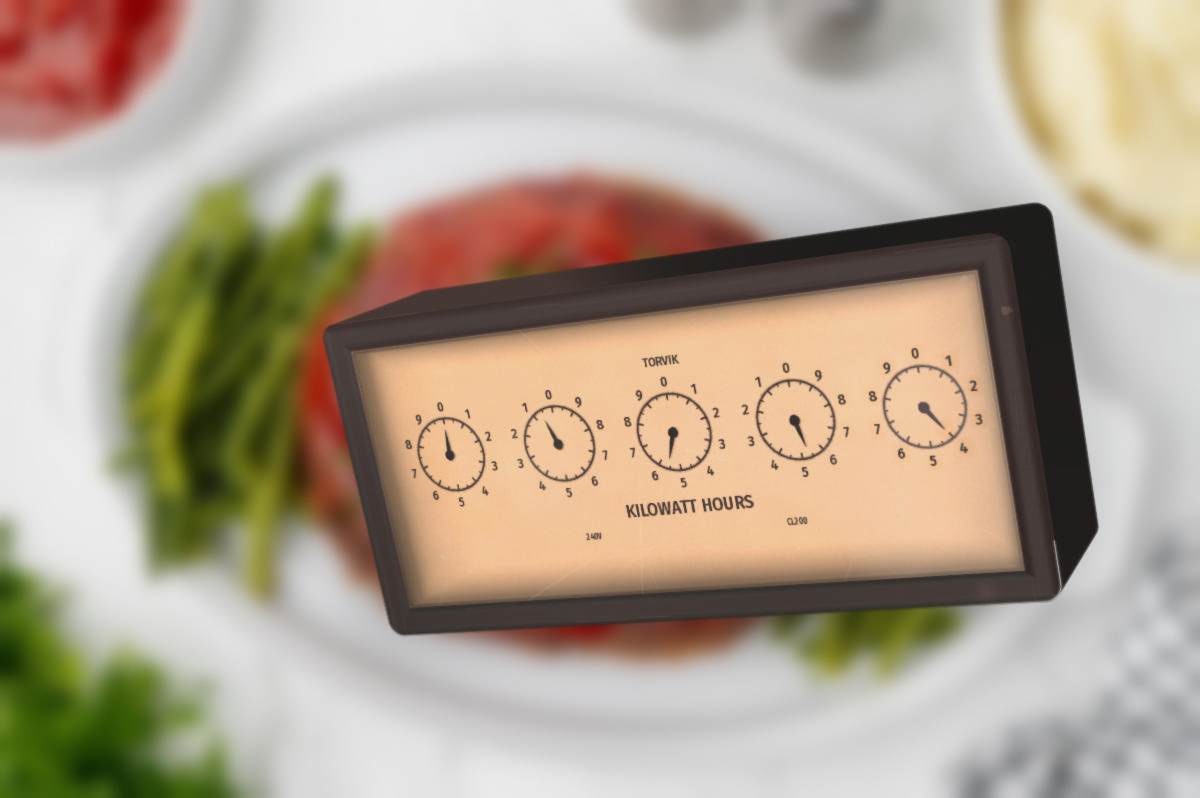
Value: 554 kWh
